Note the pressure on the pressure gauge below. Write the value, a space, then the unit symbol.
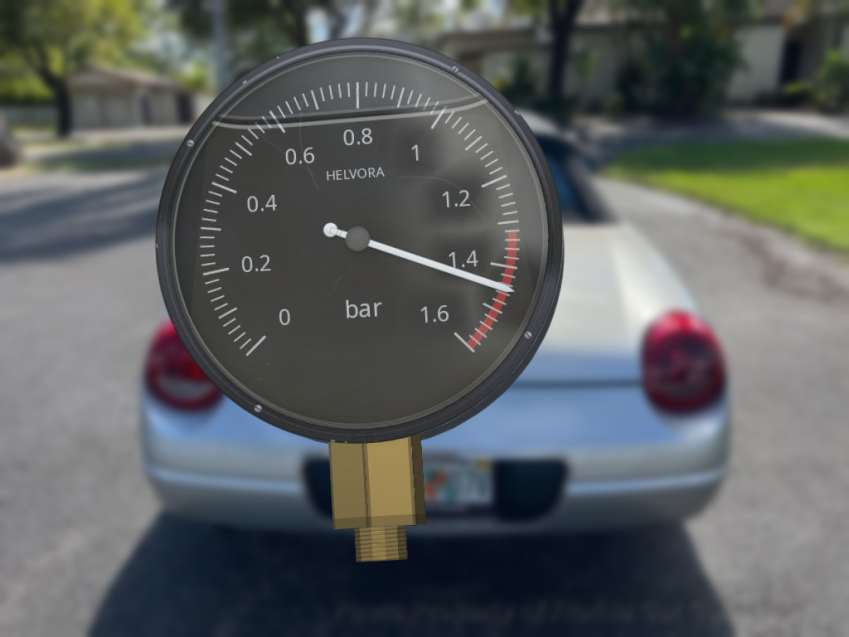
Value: 1.45 bar
